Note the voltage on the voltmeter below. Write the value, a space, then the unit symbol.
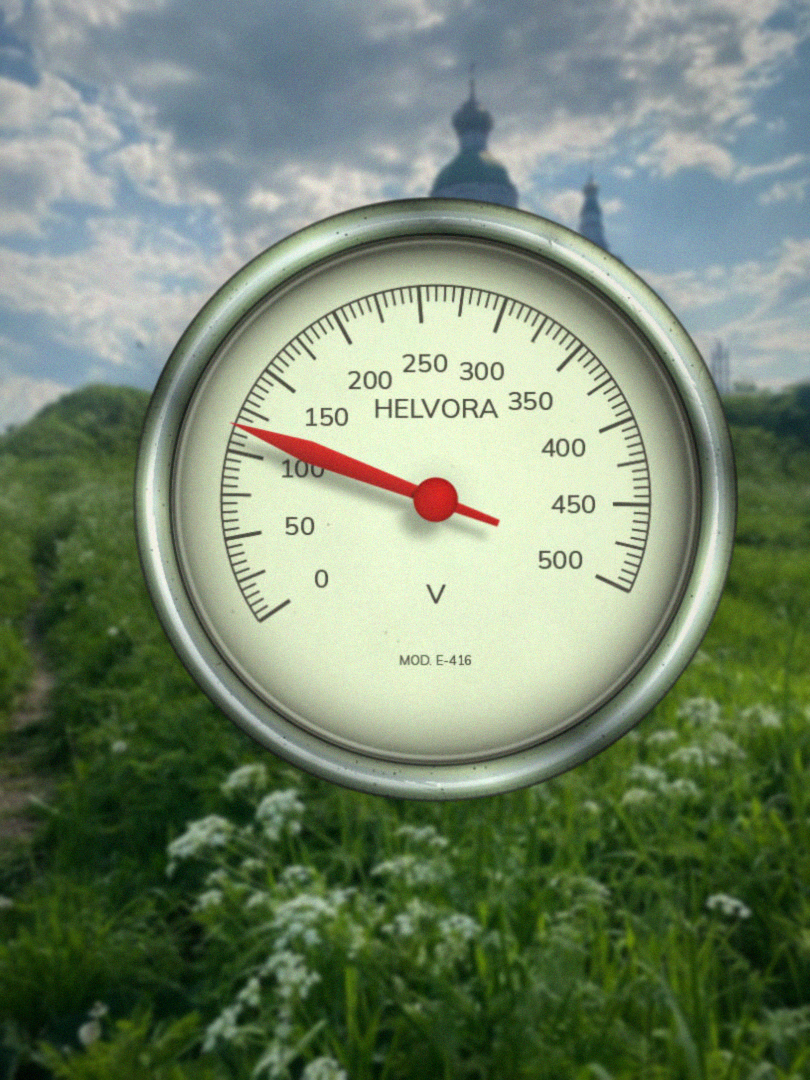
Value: 115 V
